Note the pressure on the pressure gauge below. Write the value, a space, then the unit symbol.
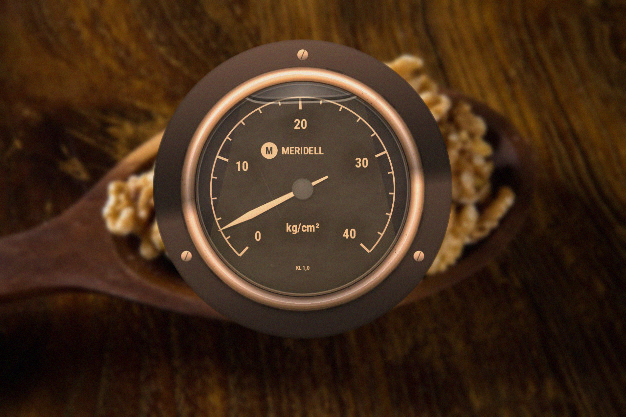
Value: 3 kg/cm²
